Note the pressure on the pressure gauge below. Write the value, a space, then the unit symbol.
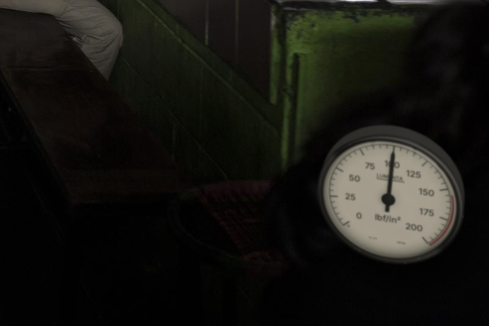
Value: 100 psi
